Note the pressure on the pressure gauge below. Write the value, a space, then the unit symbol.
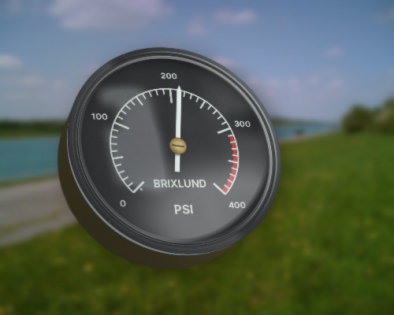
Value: 210 psi
